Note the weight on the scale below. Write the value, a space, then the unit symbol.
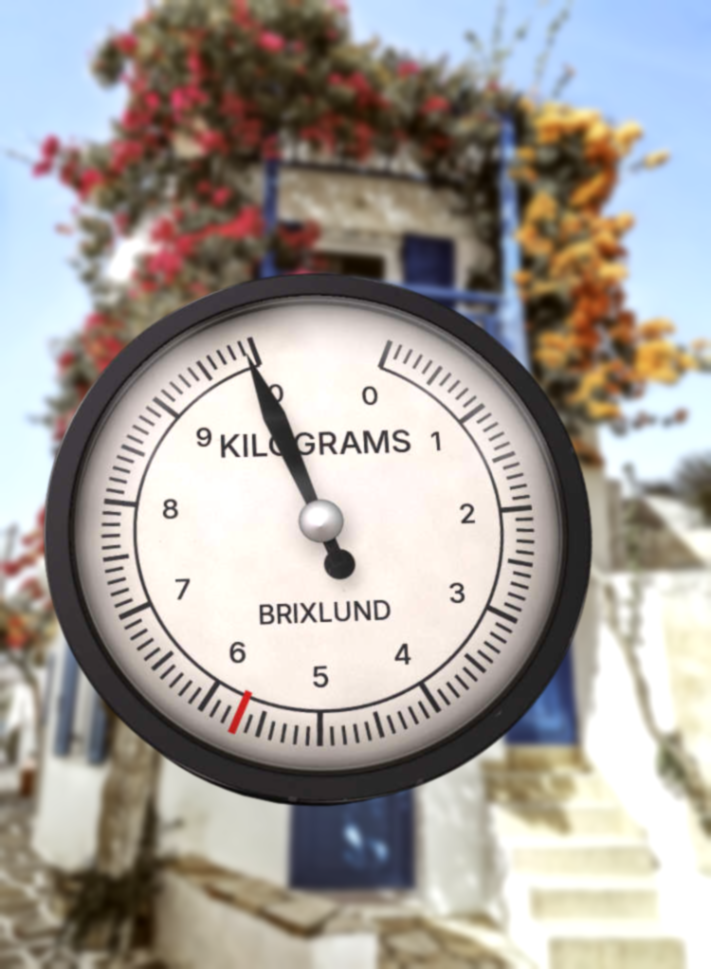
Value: 9.9 kg
